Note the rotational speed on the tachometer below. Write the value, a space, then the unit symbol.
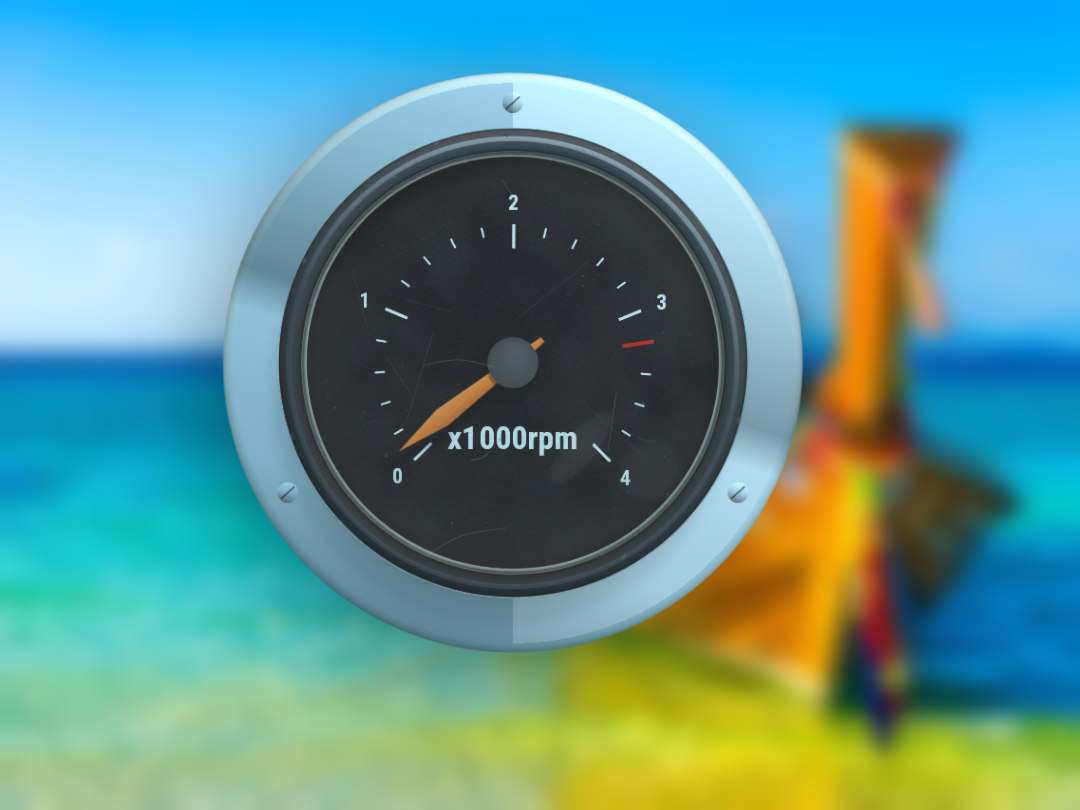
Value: 100 rpm
